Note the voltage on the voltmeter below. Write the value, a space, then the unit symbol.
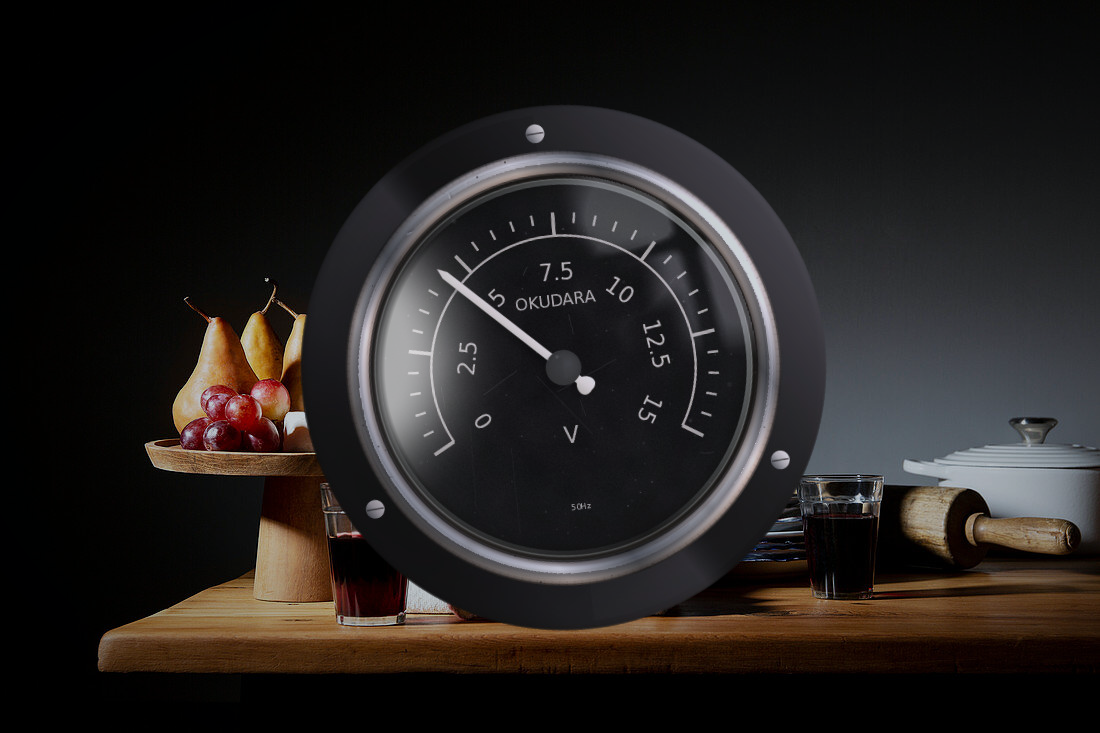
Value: 4.5 V
